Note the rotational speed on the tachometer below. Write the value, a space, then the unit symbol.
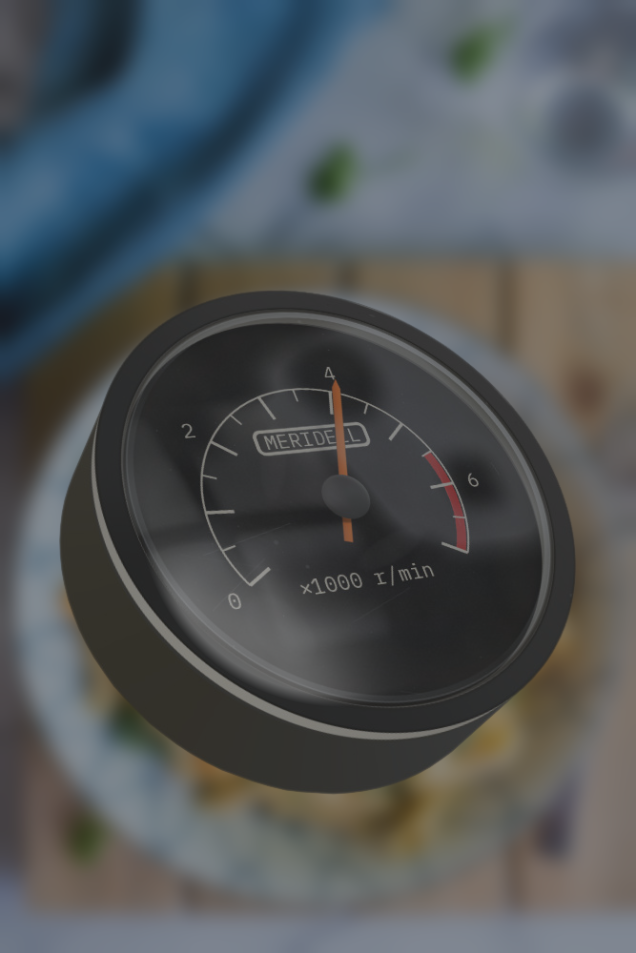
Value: 4000 rpm
